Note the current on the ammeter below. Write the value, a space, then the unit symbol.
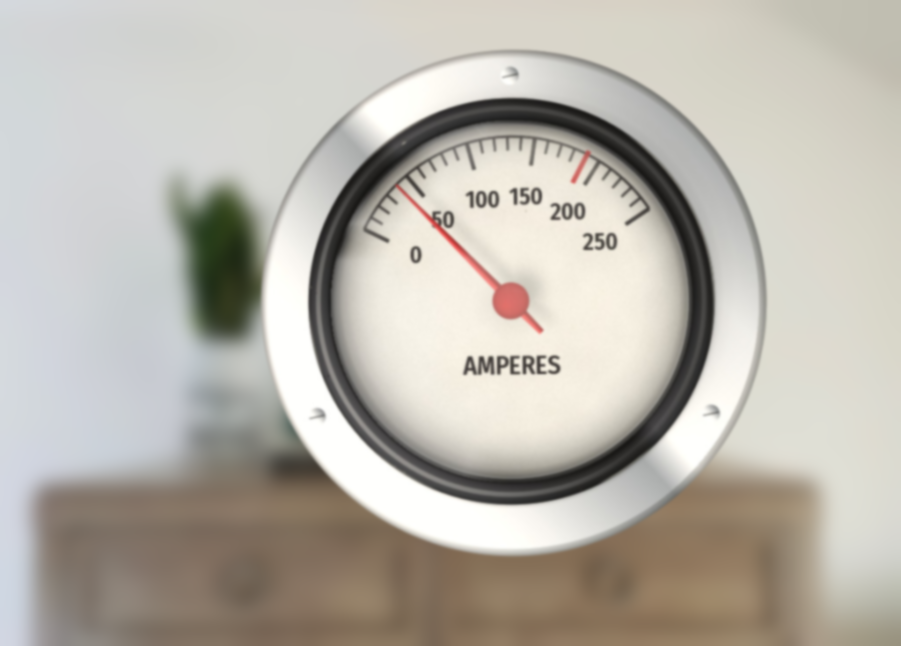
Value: 40 A
